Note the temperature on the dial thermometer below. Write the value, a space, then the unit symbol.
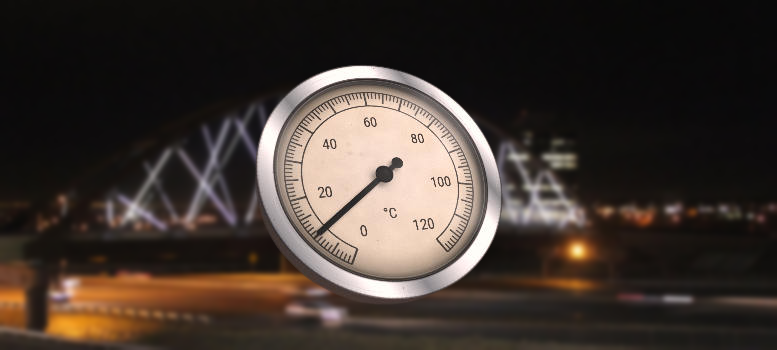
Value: 10 °C
